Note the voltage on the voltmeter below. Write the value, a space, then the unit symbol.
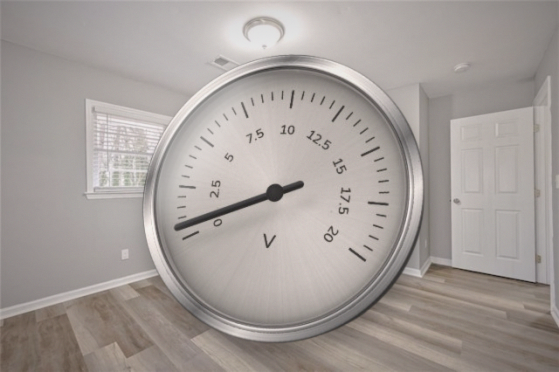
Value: 0.5 V
